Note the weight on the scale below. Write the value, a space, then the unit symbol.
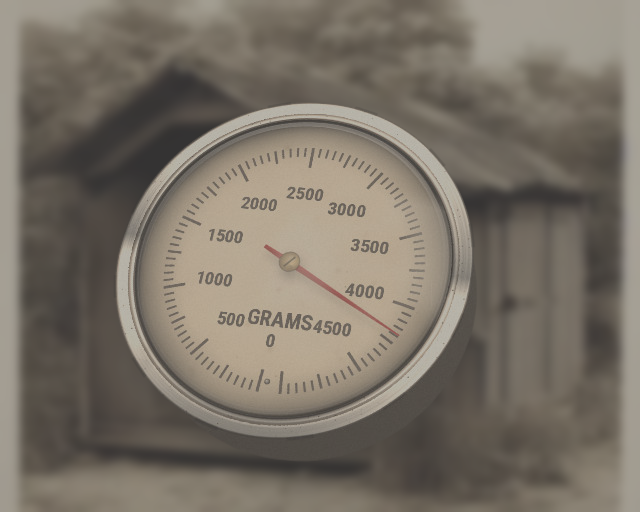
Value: 4200 g
